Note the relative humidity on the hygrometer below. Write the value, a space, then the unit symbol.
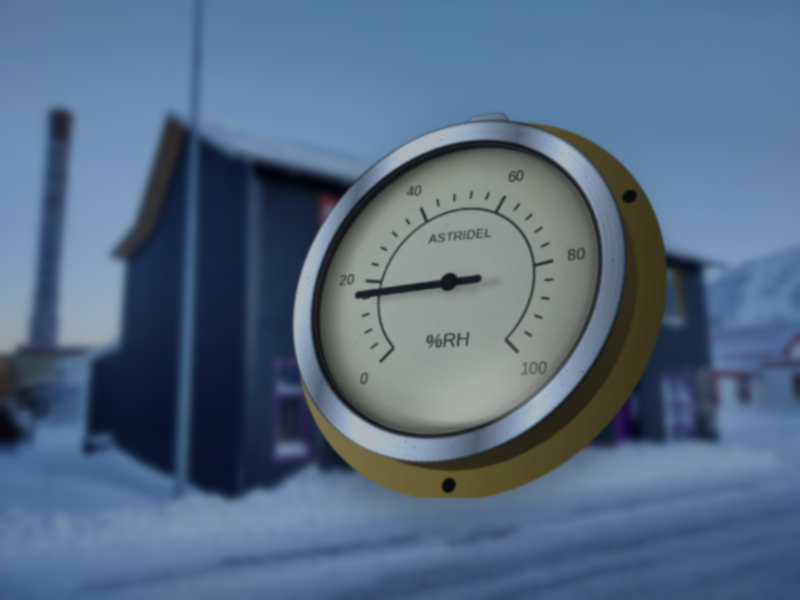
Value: 16 %
